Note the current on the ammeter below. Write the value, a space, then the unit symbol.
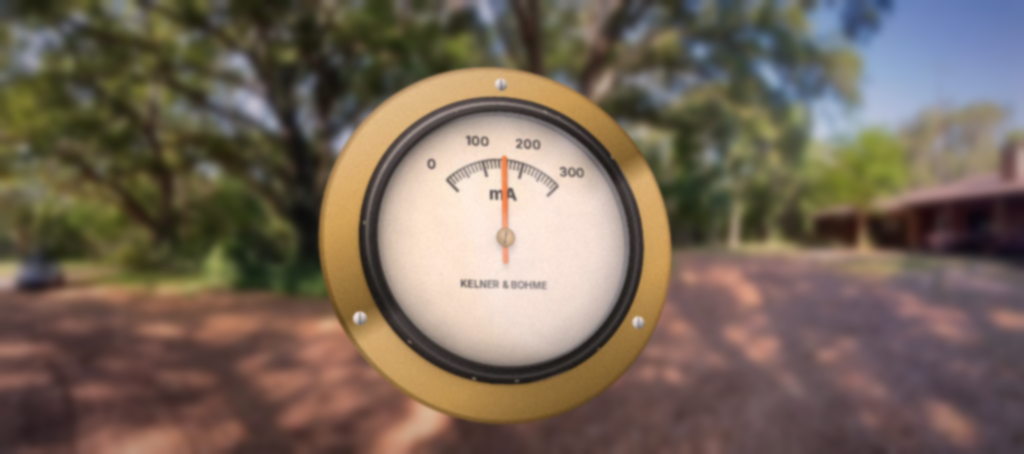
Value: 150 mA
